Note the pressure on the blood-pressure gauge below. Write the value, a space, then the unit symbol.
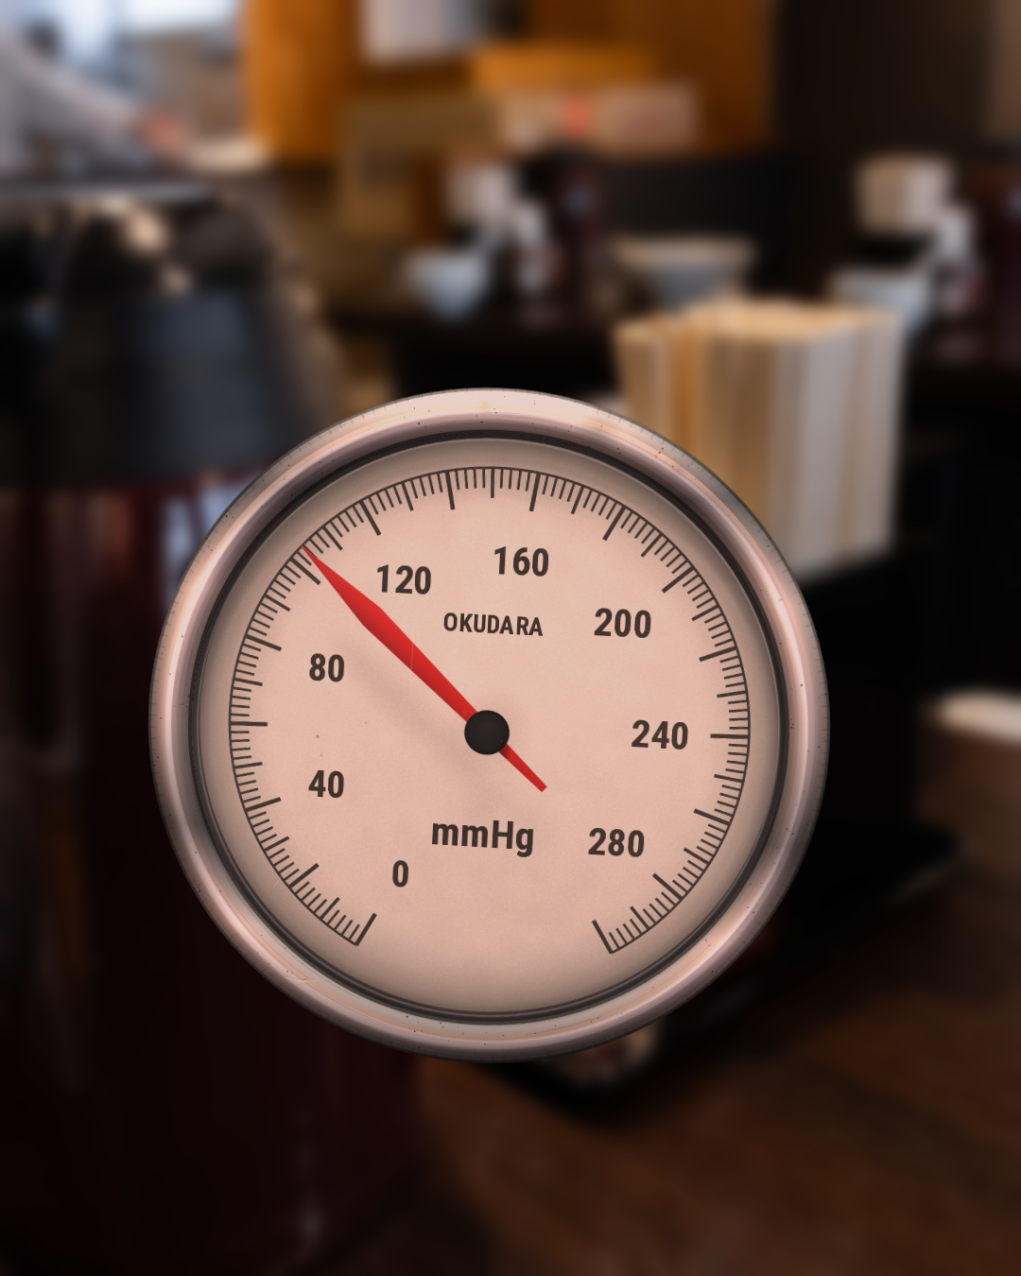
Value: 104 mmHg
